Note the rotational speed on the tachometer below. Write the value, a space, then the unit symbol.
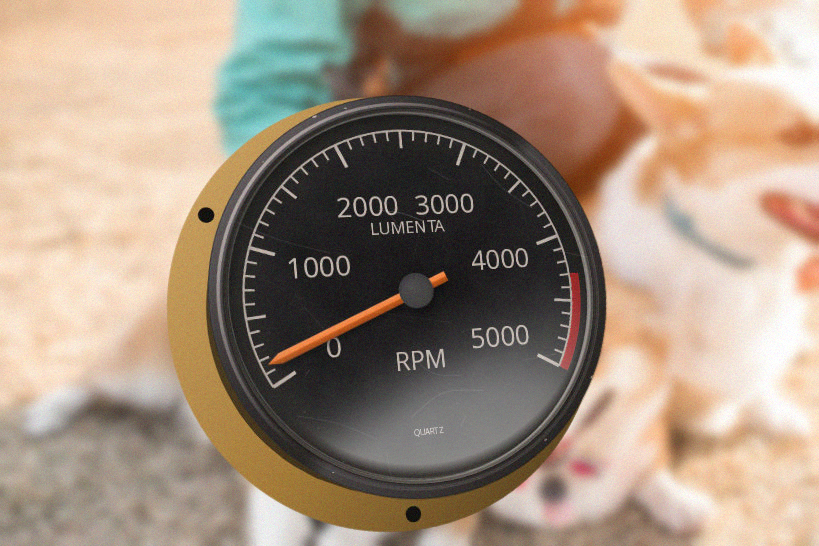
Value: 150 rpm
